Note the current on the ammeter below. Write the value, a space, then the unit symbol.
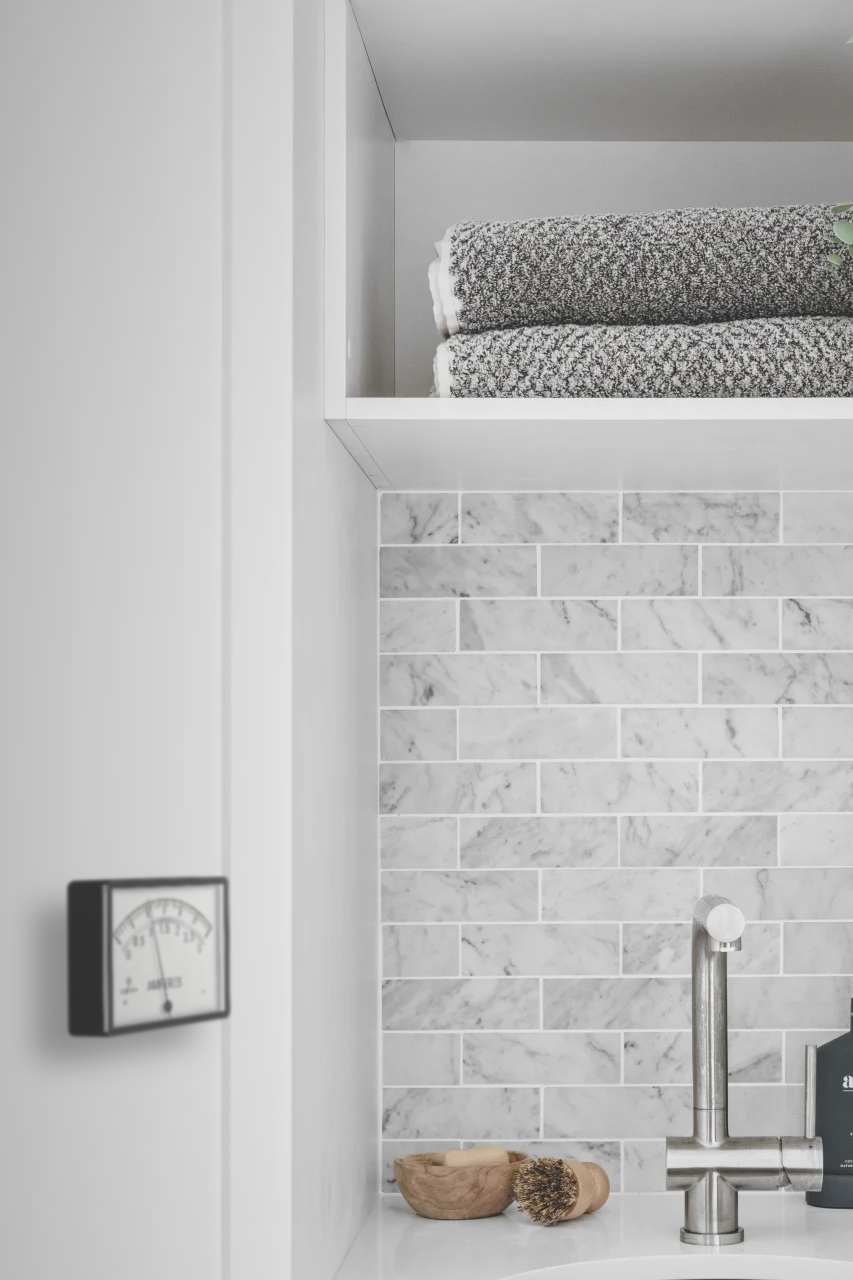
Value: 1 A
